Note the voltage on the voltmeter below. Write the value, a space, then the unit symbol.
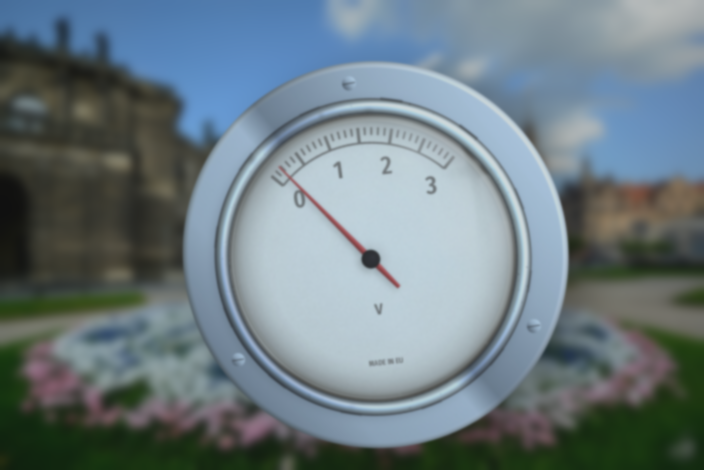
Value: 0.2 V
